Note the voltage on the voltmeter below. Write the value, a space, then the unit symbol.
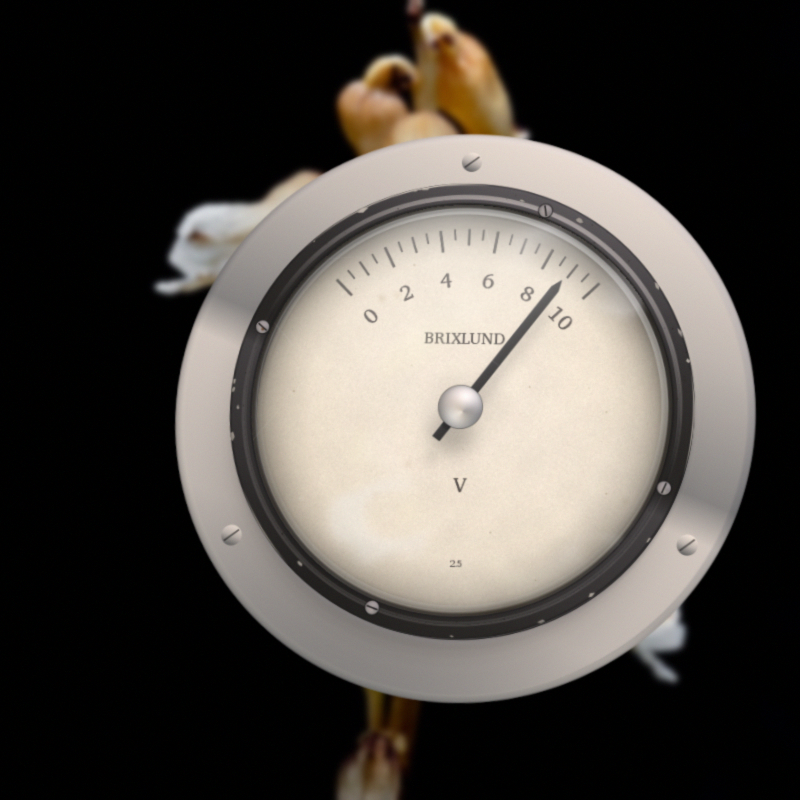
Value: 9 V
